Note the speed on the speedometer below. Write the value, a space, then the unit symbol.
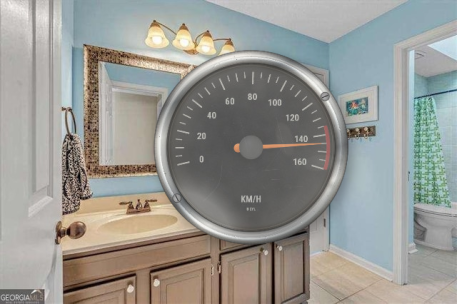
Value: 145 km/h
